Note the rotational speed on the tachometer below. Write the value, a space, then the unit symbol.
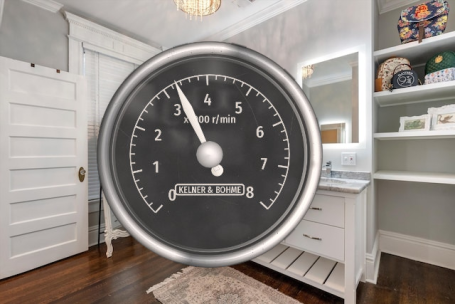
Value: 3300 rpm
